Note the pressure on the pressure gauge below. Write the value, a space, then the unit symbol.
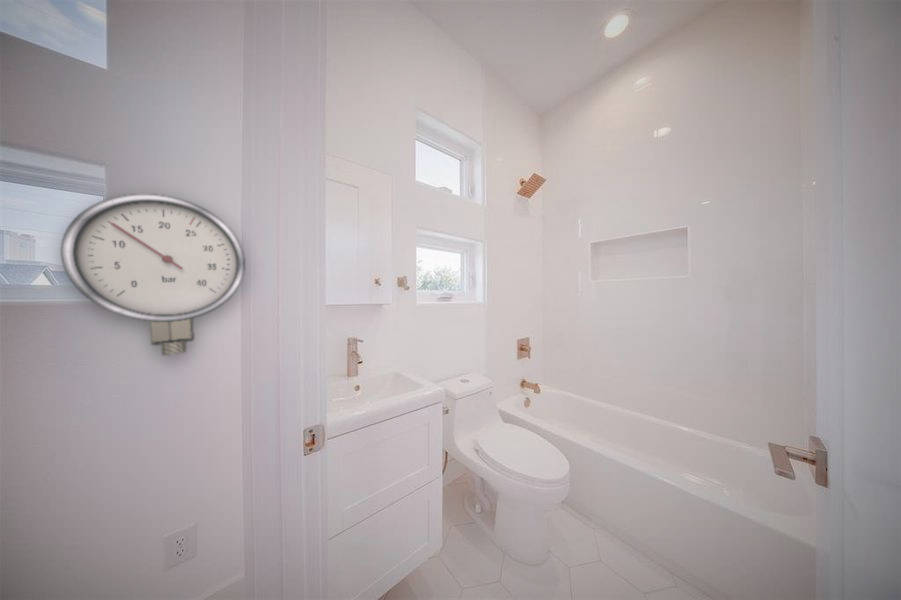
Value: 13 bar
